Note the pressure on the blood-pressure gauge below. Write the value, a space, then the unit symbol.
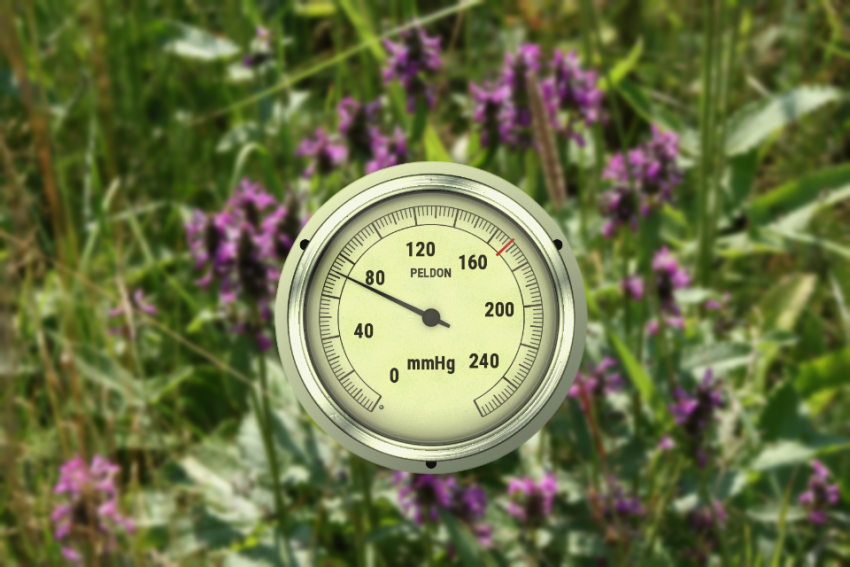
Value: 72 mmHg
